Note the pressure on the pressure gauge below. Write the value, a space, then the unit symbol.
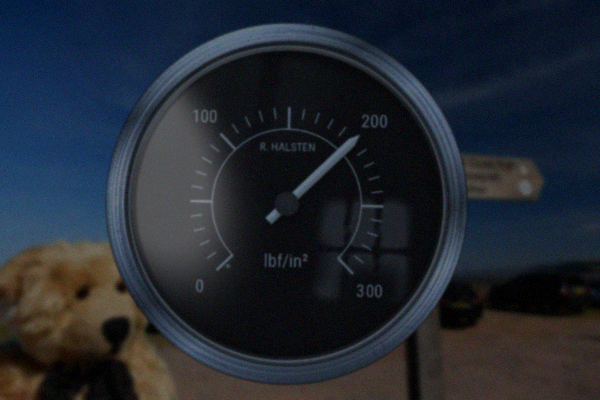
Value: 200 psi
